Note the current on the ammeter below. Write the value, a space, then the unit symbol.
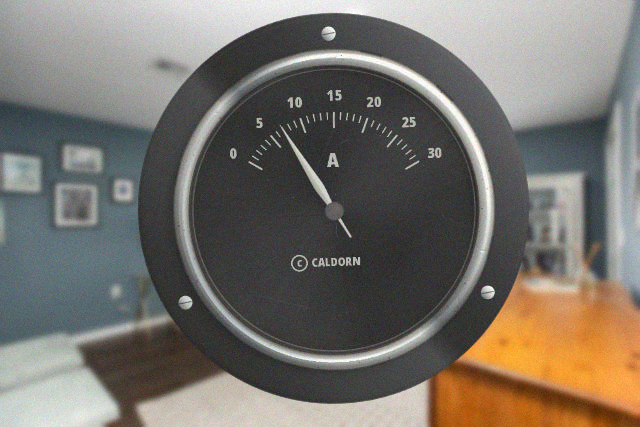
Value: 7 A
